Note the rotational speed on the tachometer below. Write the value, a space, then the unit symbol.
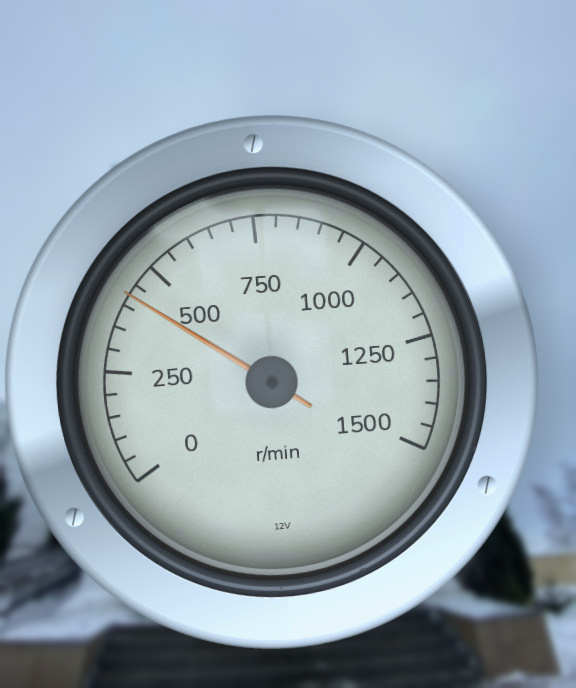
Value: 425 rpm
